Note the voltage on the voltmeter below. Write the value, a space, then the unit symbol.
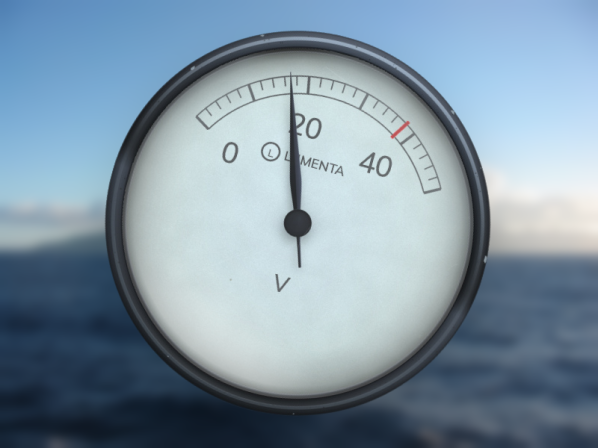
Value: 17 V
